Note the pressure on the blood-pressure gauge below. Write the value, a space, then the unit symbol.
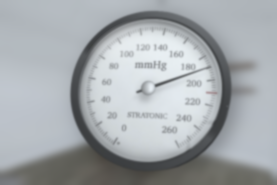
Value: 190 mmHg
